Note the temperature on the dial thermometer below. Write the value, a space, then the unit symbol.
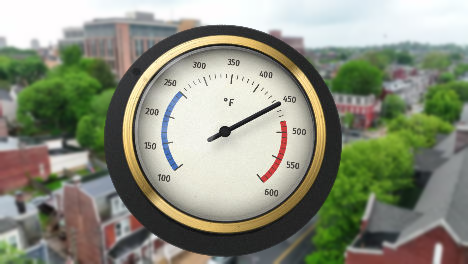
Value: 450 °F
